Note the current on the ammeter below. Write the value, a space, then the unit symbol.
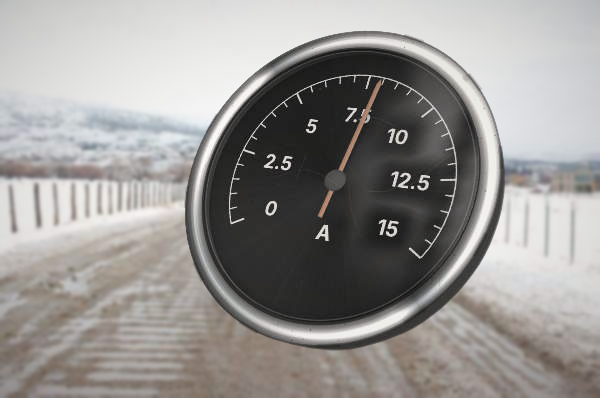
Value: 8 A
